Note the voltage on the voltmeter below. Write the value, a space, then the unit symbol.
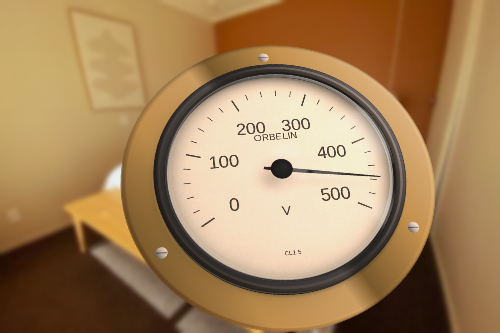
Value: 460 V
